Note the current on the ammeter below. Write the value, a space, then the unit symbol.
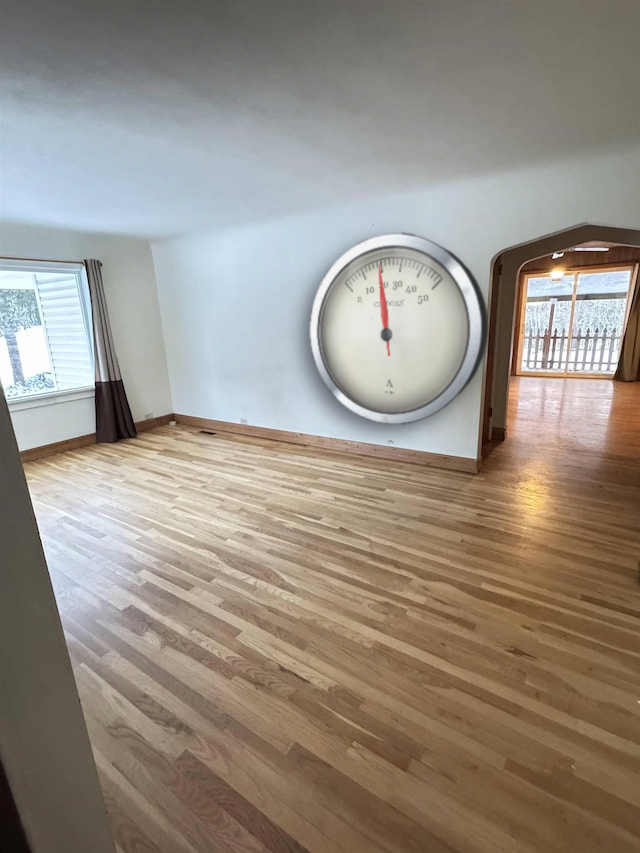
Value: 20 A
